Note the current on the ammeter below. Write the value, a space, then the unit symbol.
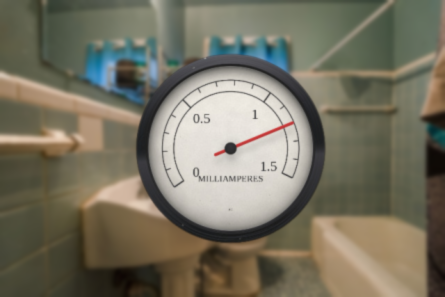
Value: 1.2 mA
